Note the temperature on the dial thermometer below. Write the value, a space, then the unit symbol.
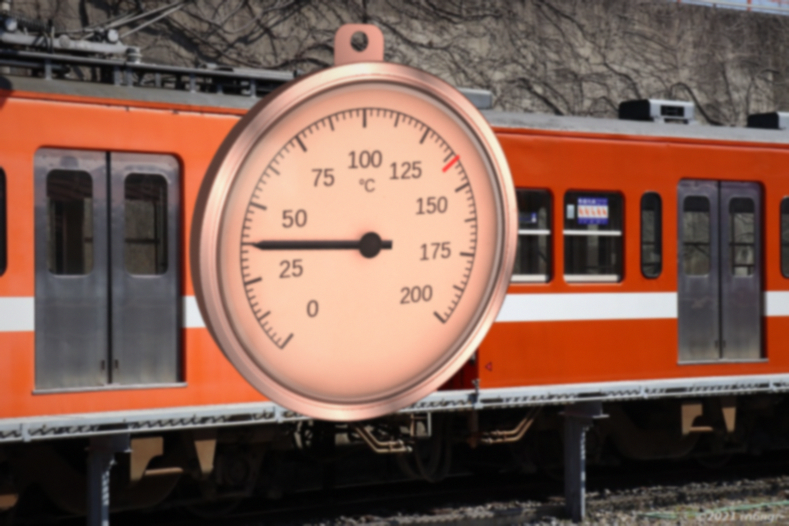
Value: 37.5 °C
